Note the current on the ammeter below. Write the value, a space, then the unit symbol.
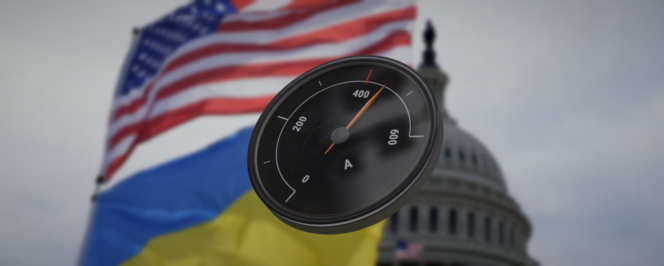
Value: 450 A
